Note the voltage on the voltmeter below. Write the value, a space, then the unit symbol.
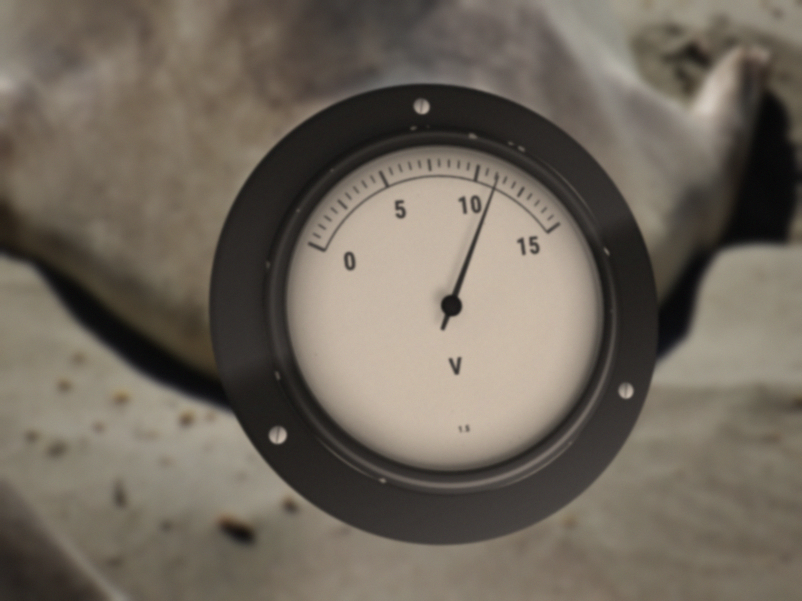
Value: 11 V
